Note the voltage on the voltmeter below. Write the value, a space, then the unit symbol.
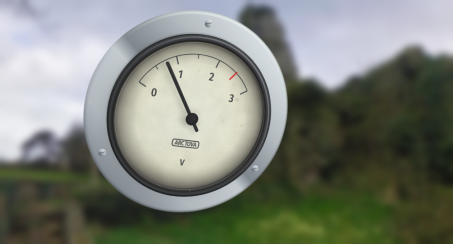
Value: 0.75 V
